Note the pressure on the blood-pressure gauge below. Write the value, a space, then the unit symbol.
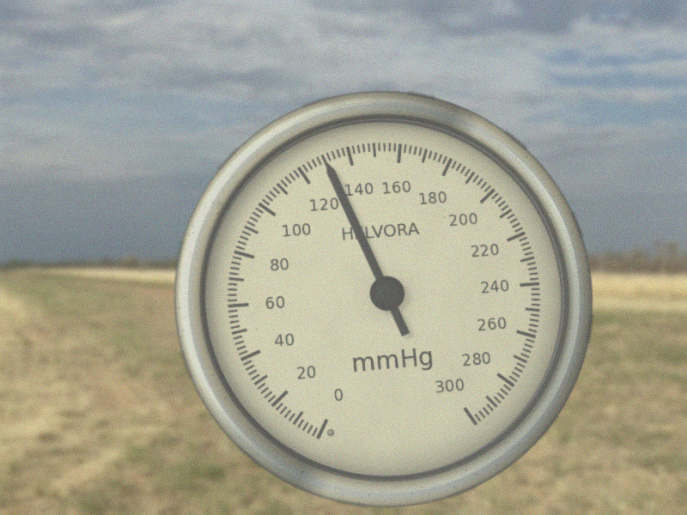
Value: 130 mmHg
